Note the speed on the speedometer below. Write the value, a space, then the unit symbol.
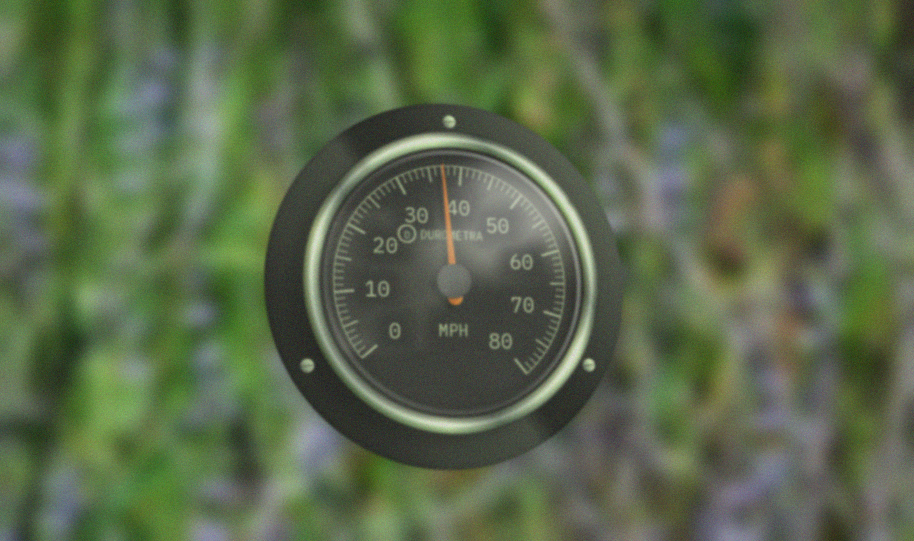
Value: 37 mph
